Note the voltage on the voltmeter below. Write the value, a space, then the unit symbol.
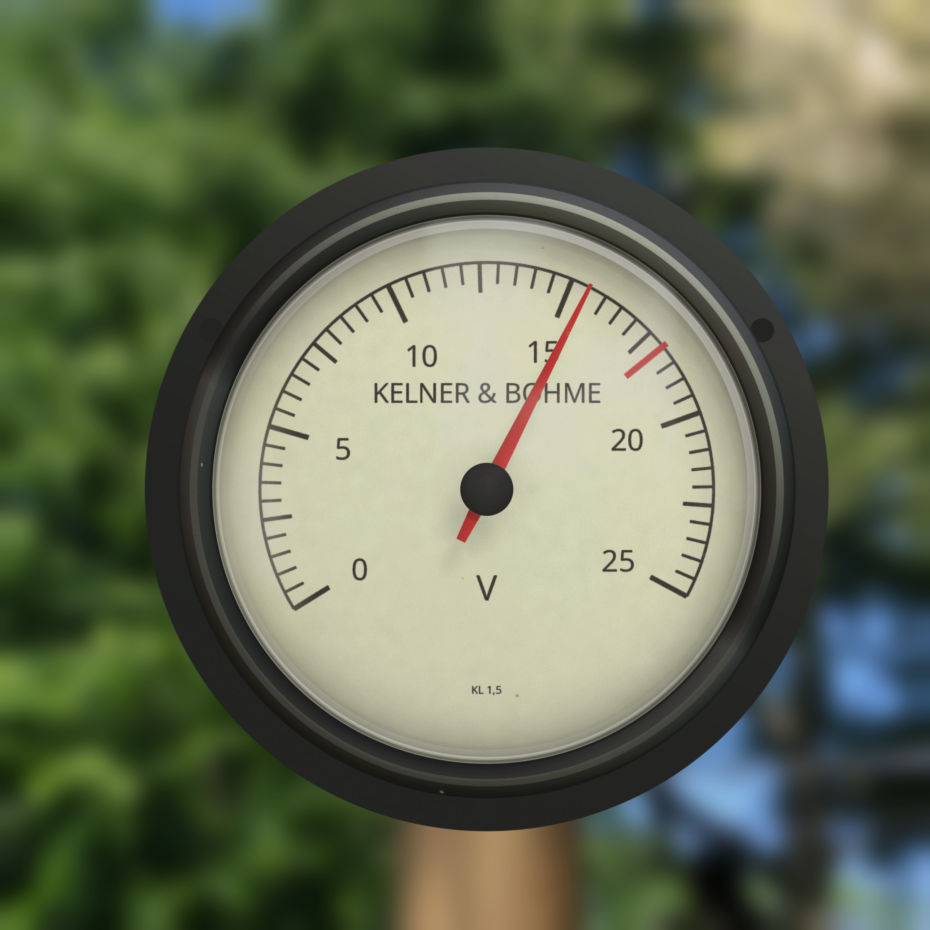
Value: 15.5 V
